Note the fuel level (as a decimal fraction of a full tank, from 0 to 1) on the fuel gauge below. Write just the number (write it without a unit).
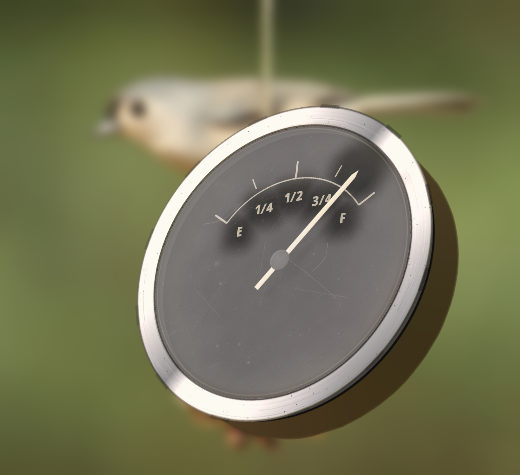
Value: 0.875
